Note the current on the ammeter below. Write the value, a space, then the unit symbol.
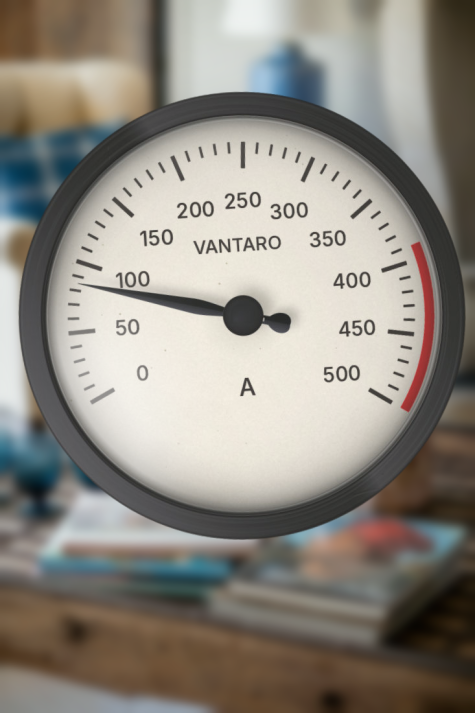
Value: 85 A
